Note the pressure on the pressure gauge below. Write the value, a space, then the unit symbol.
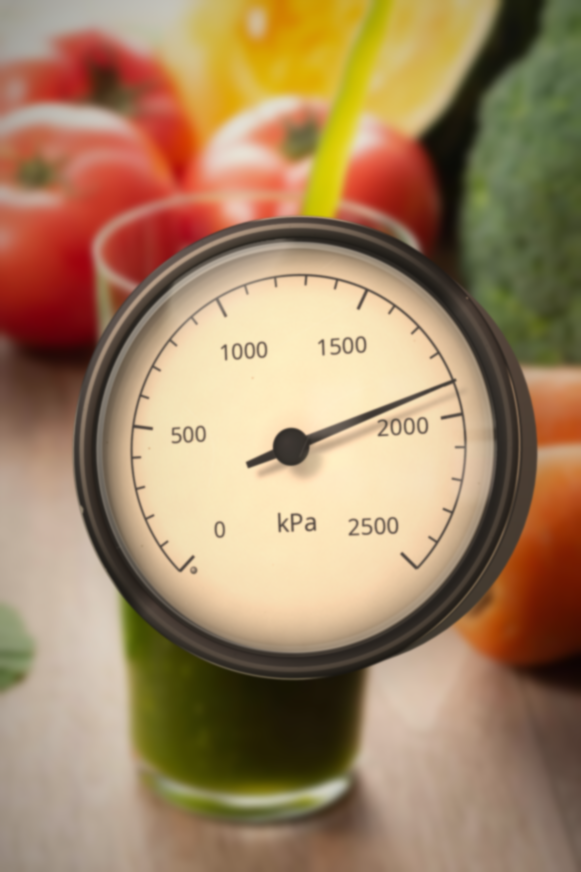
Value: 1900 kPa
